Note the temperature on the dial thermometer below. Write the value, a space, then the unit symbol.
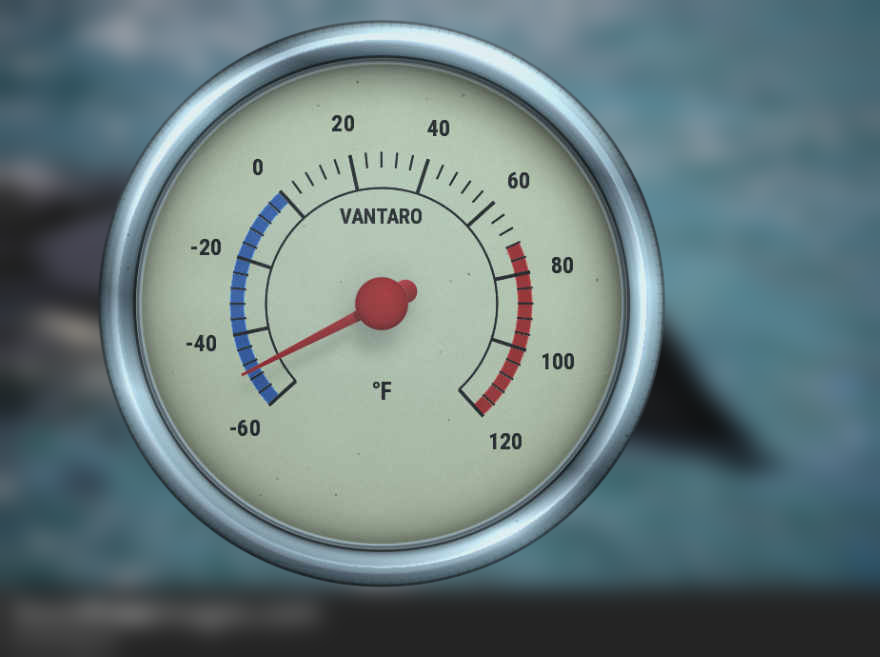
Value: -50 °F
